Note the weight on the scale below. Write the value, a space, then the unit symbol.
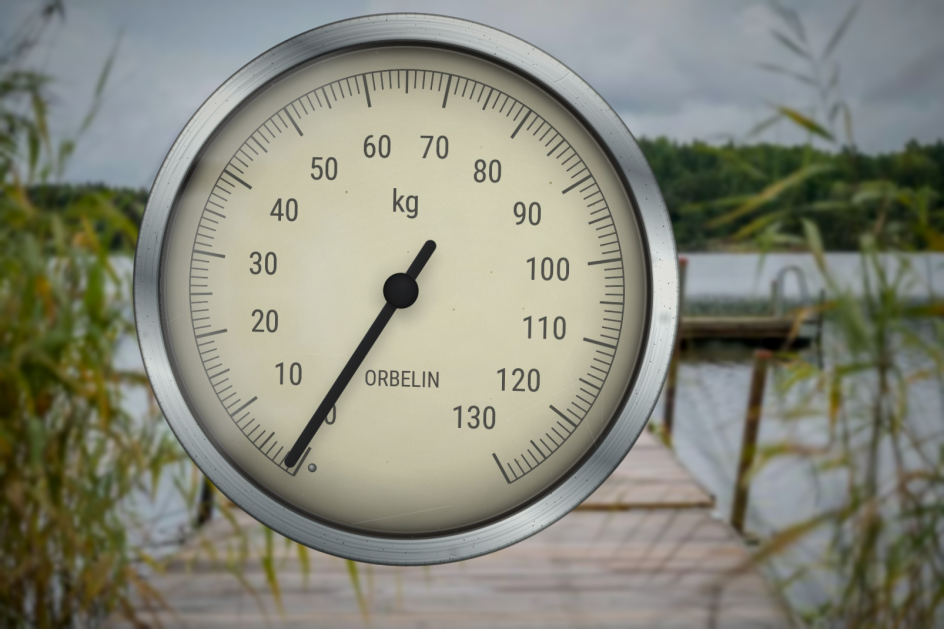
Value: 1 kg
